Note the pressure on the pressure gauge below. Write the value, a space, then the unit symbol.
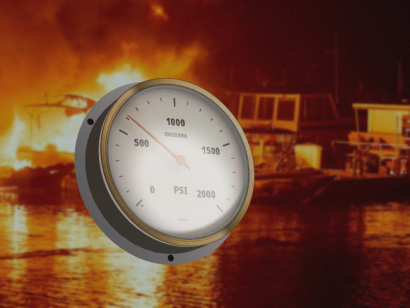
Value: 600 psi
